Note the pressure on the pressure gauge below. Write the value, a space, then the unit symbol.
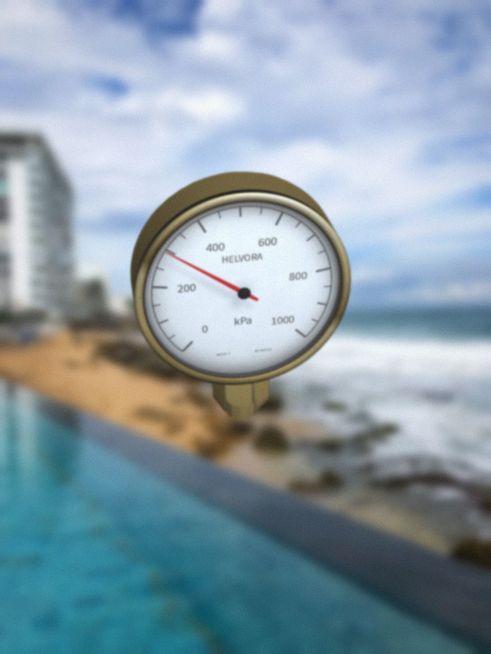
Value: 300 kPa
